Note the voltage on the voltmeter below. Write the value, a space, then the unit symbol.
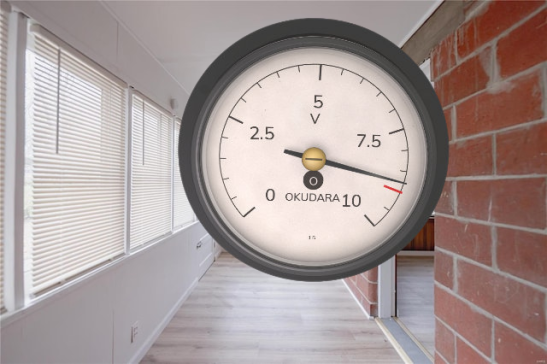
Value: 8.75 V
